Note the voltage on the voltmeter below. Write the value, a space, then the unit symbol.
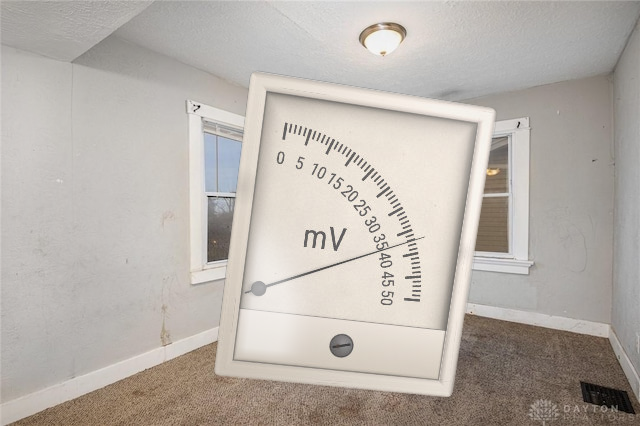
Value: 37 mV
